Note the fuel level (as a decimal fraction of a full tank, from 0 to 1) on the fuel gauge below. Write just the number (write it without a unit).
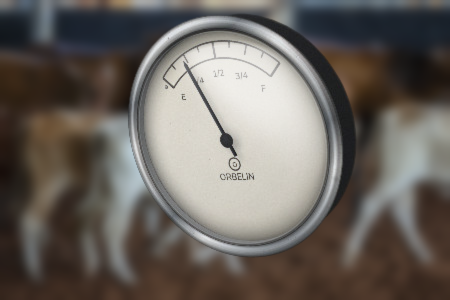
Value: 0.25
